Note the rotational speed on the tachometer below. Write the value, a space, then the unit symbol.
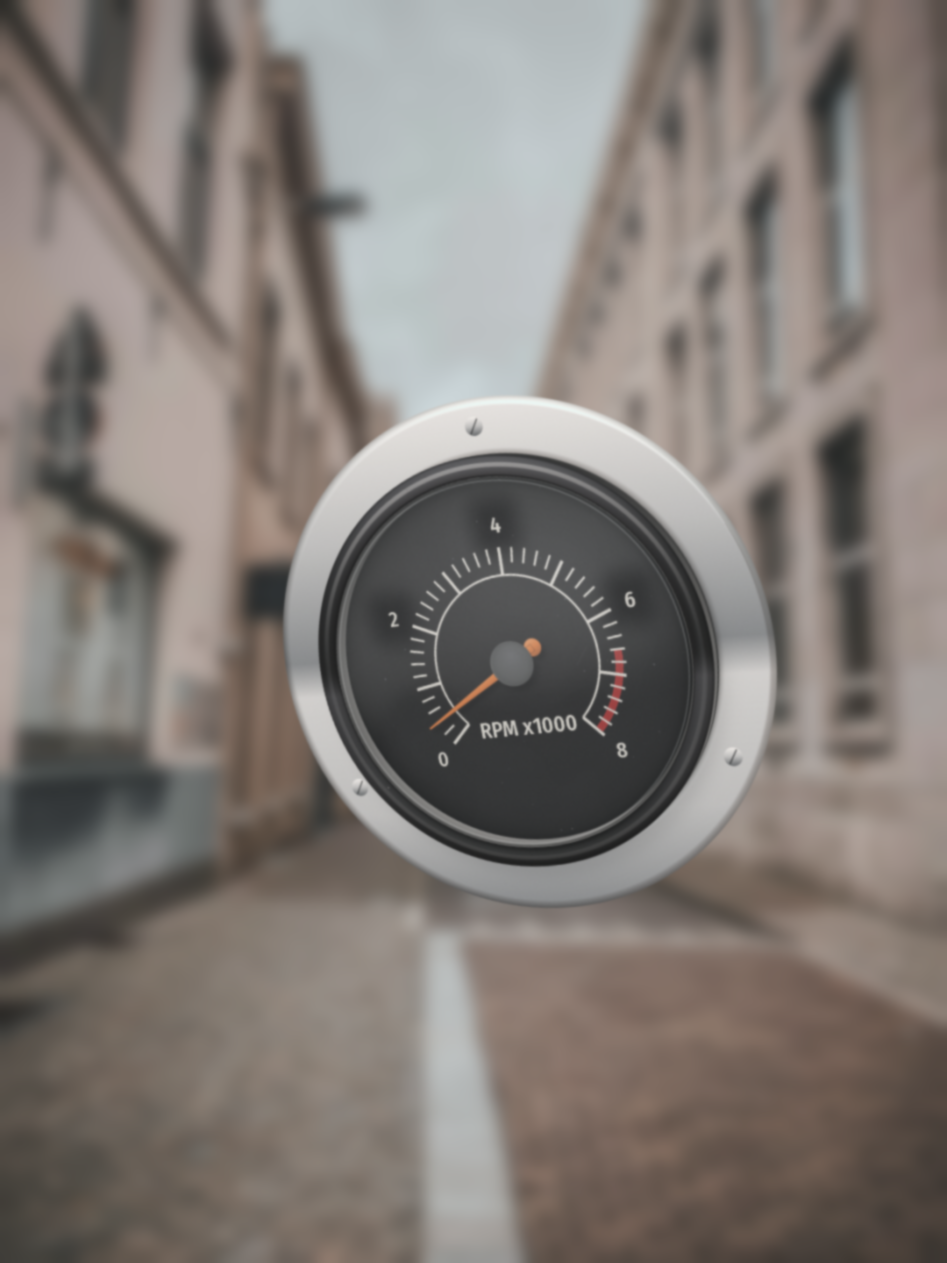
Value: 400 rpm
